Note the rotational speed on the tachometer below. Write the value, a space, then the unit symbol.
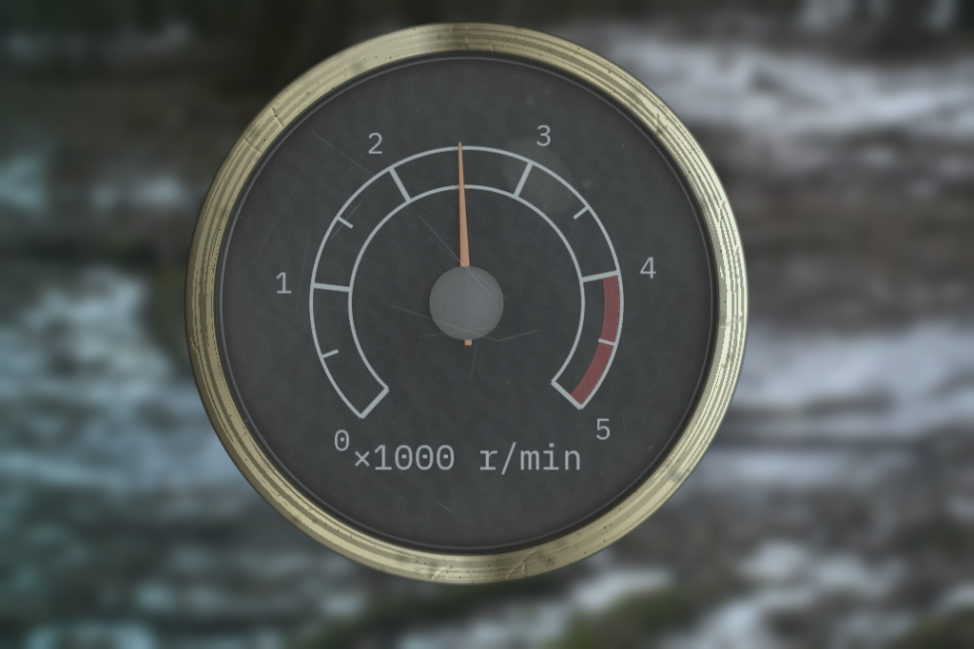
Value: 2500 rpm
